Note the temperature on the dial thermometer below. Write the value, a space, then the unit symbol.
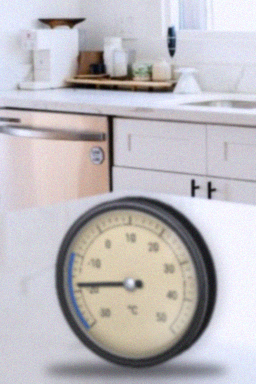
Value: -18 °C
